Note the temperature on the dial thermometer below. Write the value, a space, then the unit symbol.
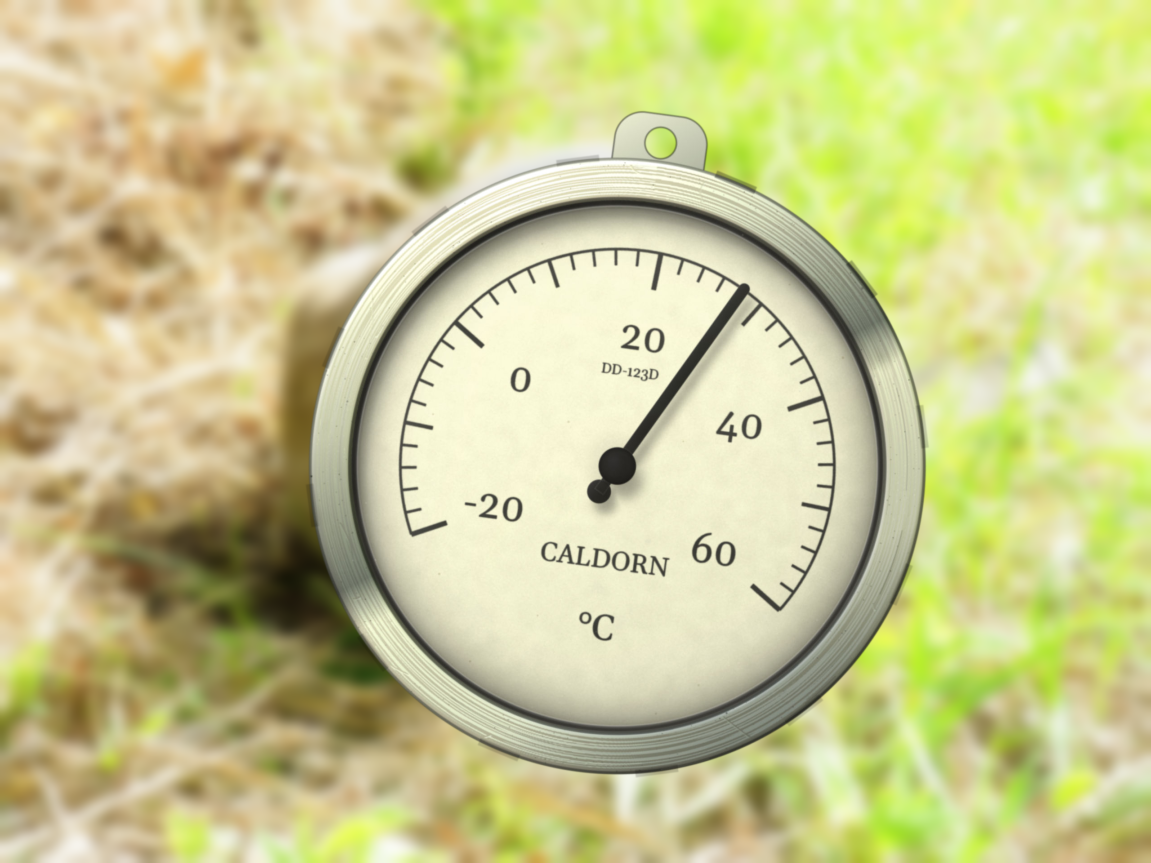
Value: 28 °C
